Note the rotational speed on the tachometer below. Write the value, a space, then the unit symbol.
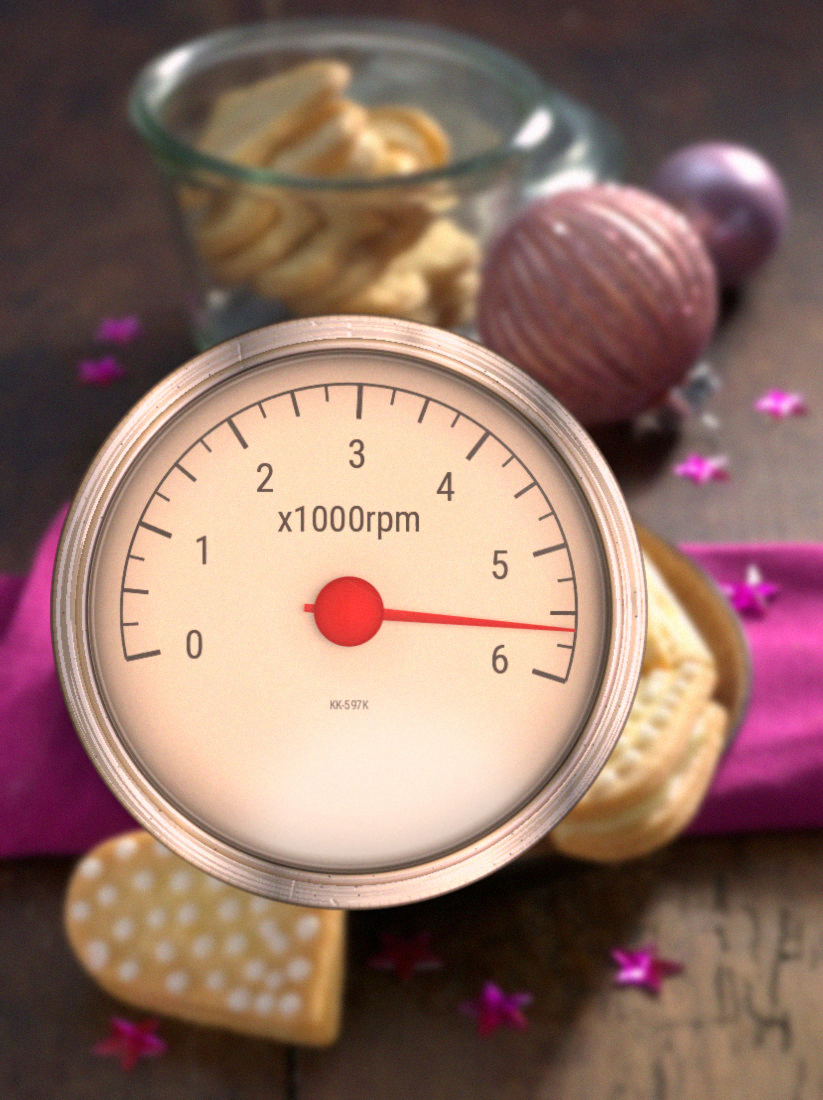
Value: 5625 rpm
